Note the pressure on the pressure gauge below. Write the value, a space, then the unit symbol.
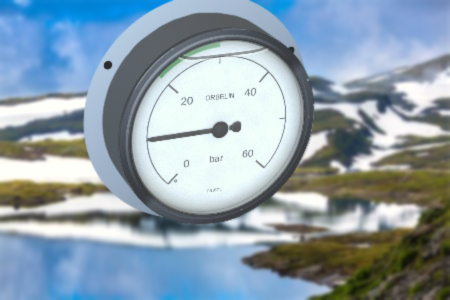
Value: 10 bar
